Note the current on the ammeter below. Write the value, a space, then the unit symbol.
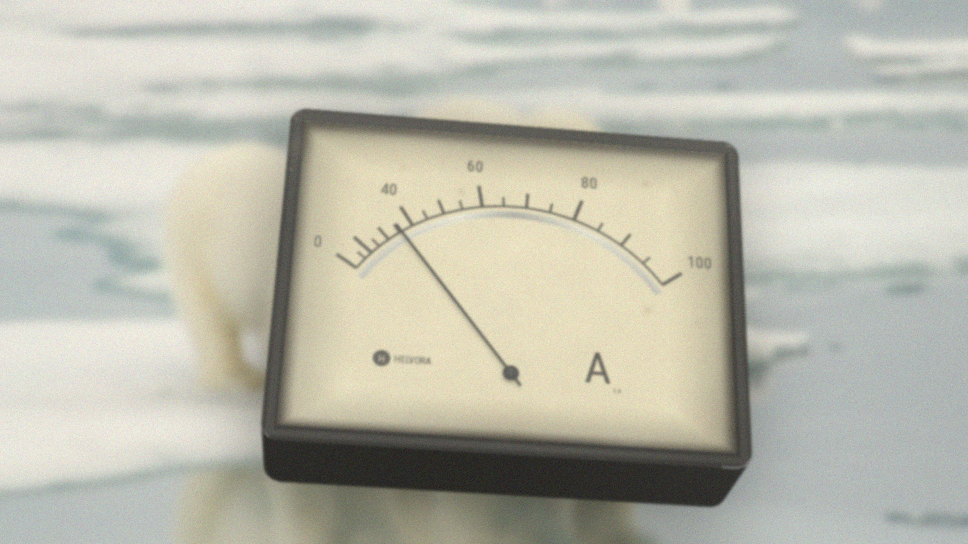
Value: 35 A
